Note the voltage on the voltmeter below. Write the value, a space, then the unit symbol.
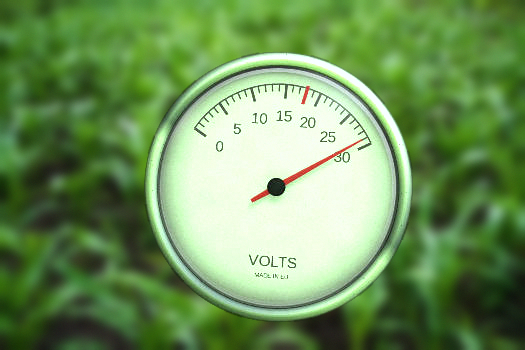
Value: 29 V
